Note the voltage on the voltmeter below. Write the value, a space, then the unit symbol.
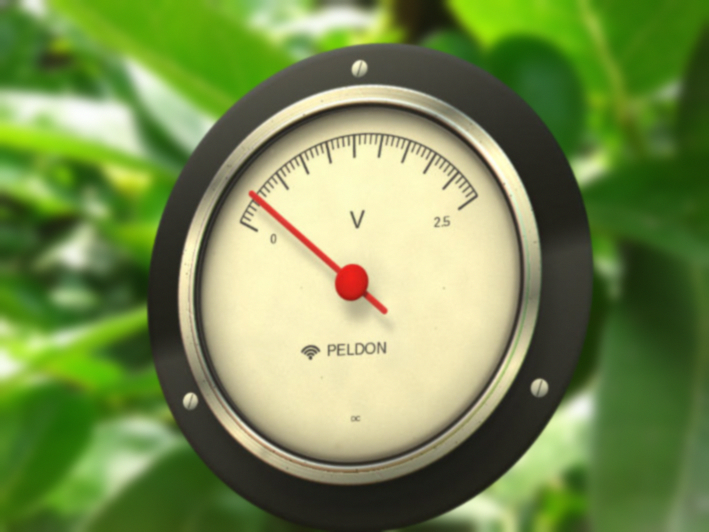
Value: 0.25 V
